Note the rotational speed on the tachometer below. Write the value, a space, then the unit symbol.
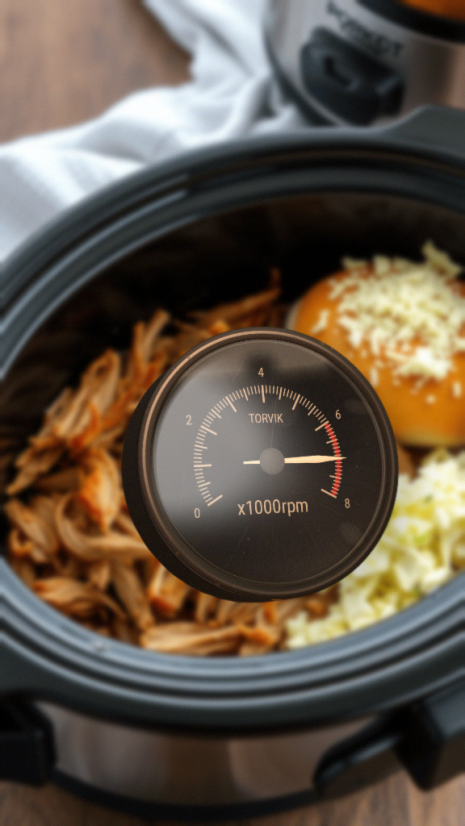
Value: 7000 rpm
